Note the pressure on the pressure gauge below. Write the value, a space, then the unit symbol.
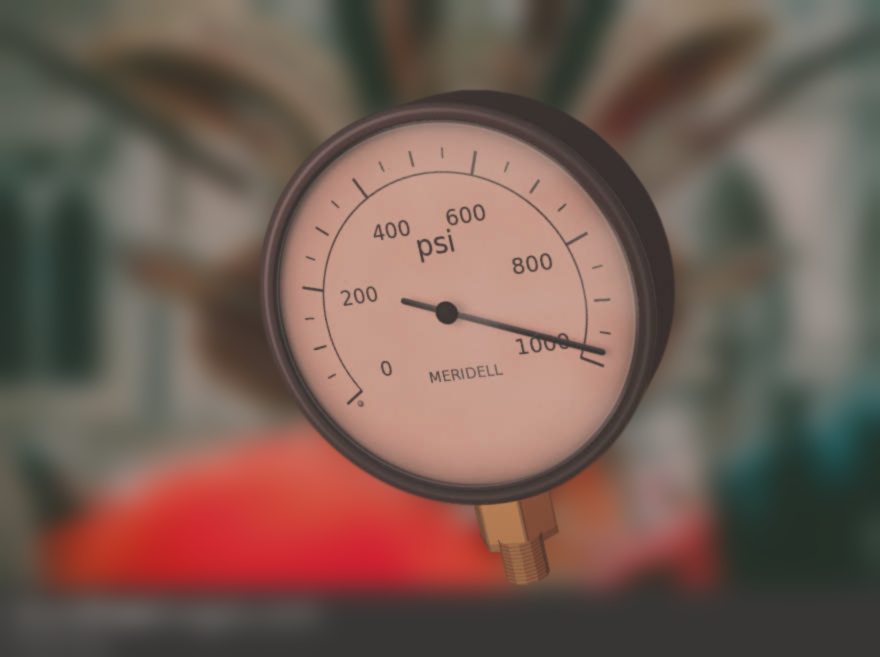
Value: 975 psi
